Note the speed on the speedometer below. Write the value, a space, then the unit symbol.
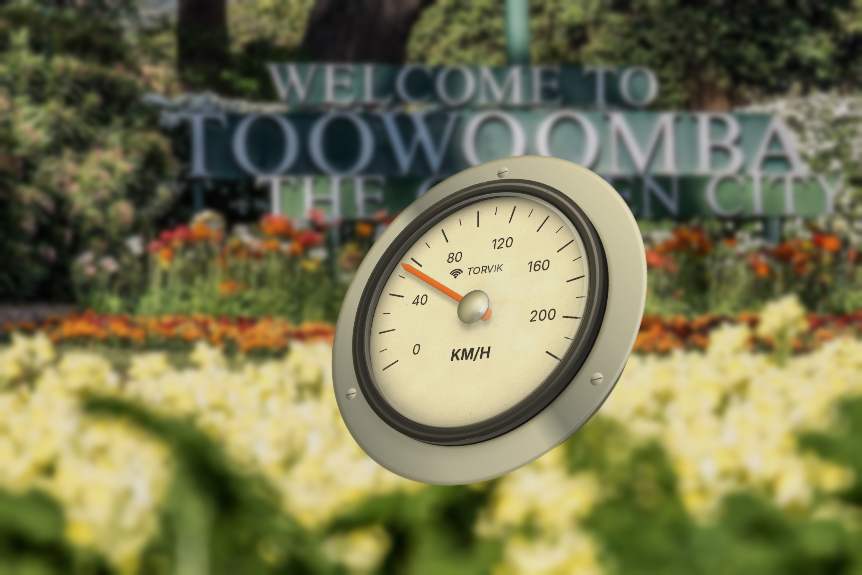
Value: 55 km/h
